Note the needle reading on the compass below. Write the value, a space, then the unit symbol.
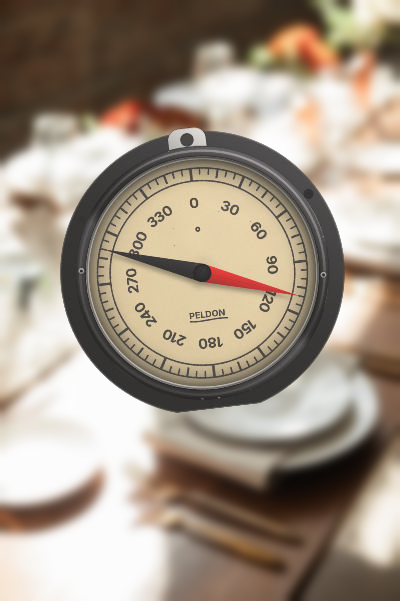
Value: 110 °
